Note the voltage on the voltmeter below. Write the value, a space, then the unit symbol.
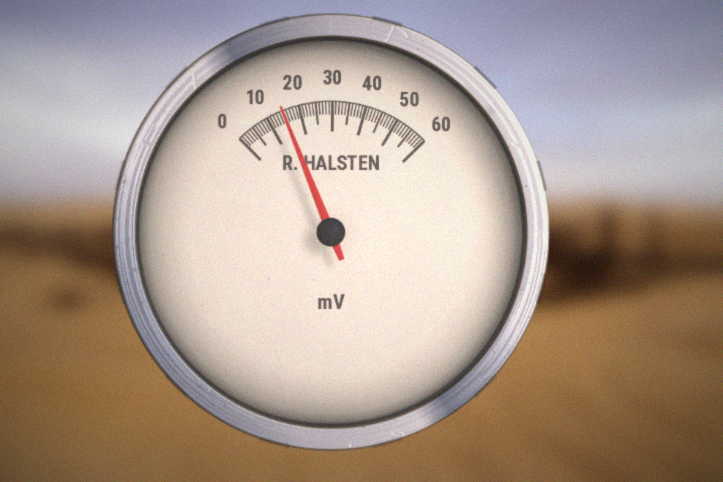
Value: 15 mV
